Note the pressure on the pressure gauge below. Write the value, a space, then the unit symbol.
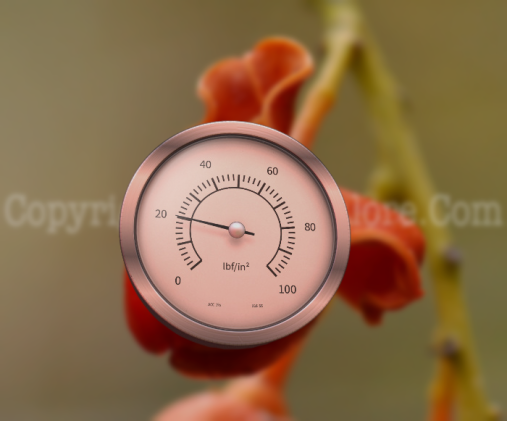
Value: 20 psi
